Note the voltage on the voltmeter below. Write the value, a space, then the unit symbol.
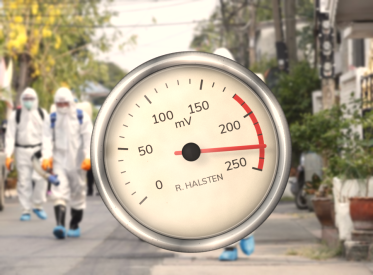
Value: 230 mV
